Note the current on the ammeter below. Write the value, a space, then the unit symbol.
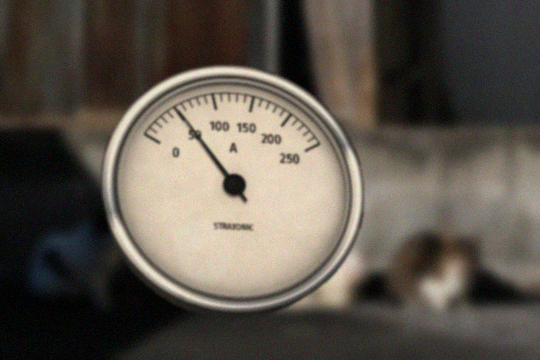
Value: 50 A
